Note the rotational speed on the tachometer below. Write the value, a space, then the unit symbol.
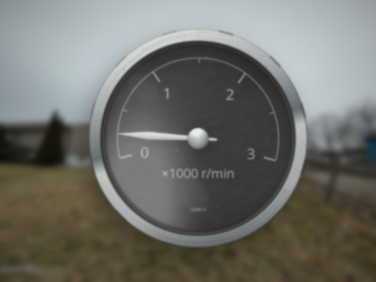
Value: 250 rpm
